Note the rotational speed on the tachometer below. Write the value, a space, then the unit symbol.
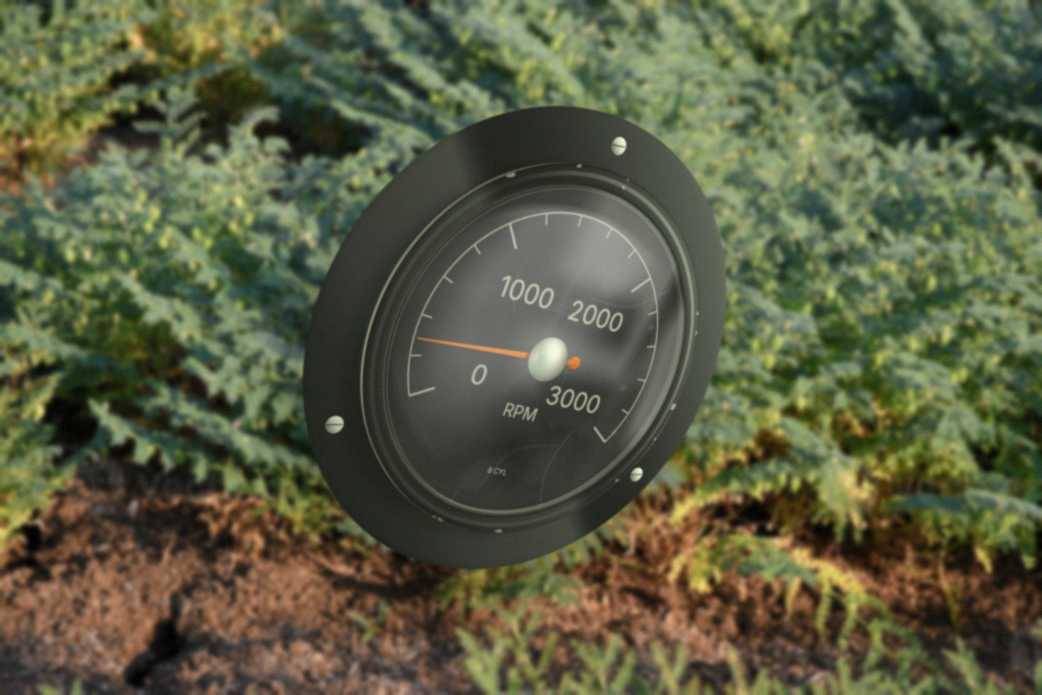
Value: 300 rpm
